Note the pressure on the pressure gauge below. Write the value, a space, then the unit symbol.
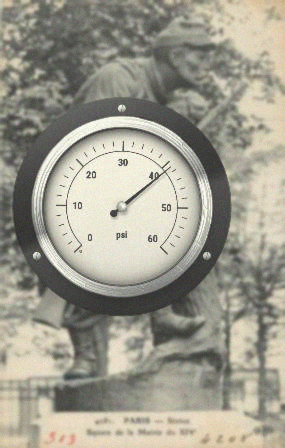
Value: 41 psi
